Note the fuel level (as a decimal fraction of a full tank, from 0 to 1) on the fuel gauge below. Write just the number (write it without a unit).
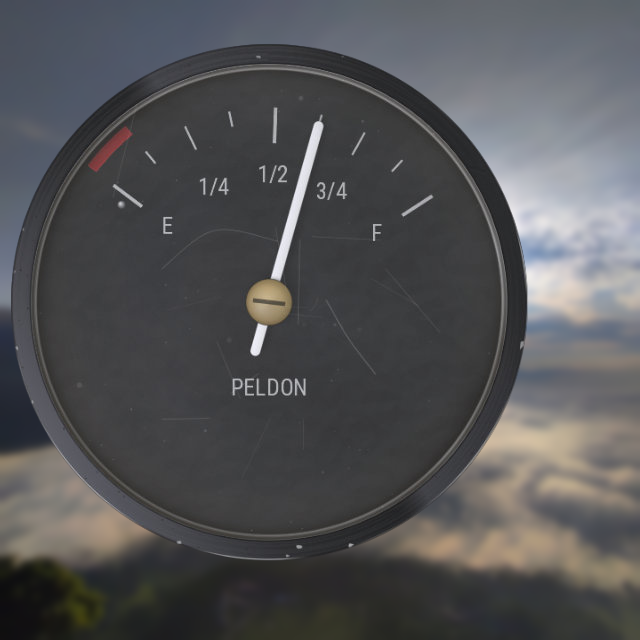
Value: 0.625
